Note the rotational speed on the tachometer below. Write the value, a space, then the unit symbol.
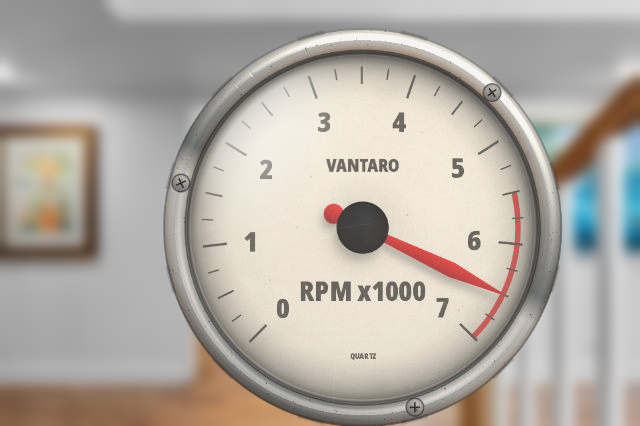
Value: 6500 rpm
